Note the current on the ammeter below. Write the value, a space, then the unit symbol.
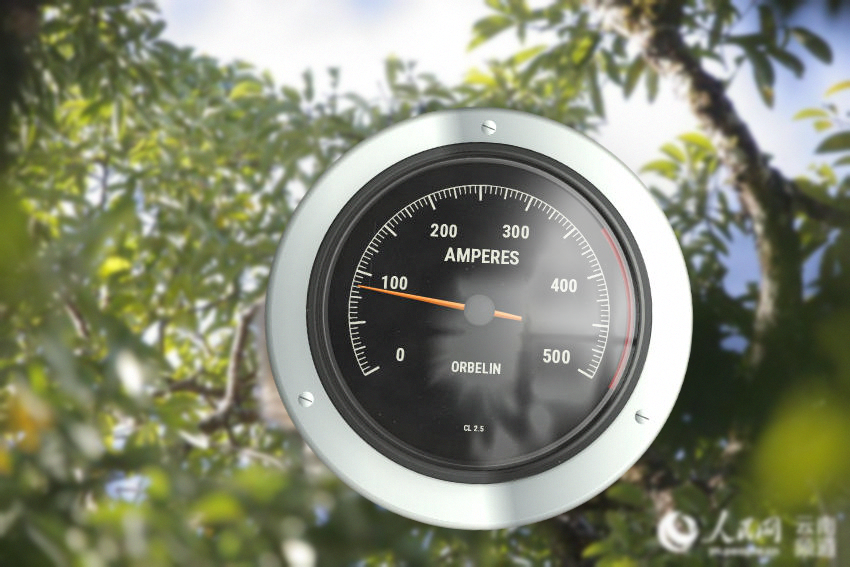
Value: 85 A
